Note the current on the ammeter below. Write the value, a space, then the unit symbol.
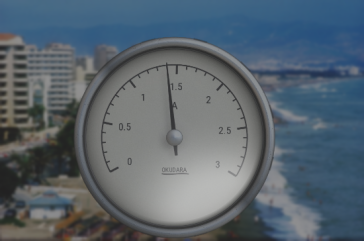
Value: 1.4 A
